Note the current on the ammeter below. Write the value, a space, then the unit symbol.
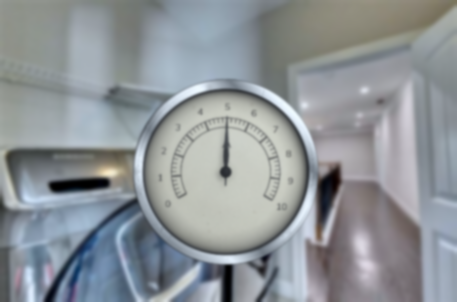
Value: 5 A
